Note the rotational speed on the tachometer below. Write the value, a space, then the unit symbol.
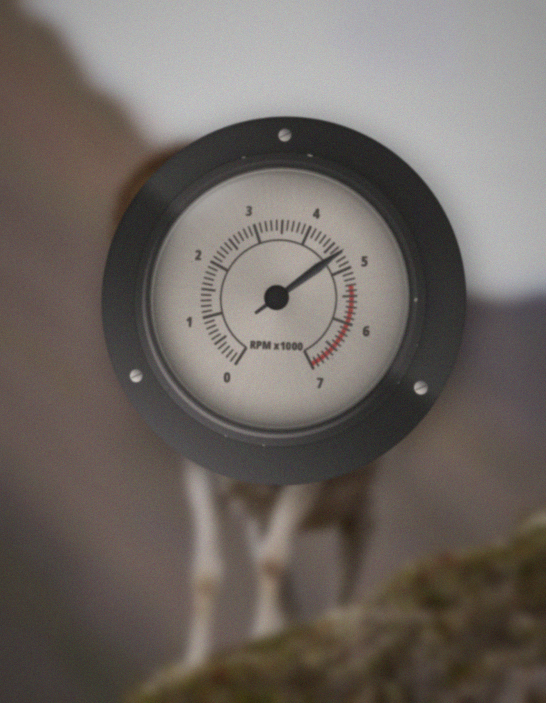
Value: 4700 rpm
